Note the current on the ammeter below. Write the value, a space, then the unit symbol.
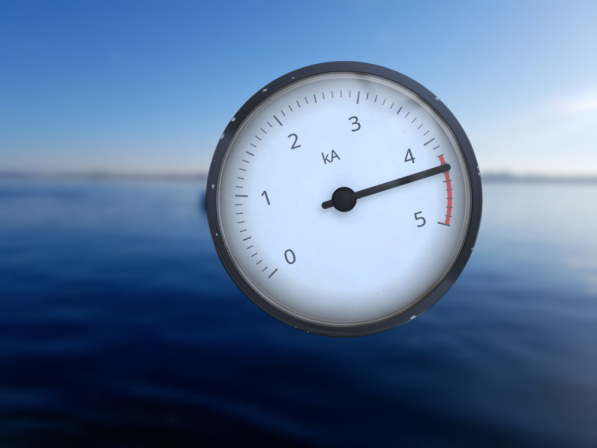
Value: 4.35 kA
